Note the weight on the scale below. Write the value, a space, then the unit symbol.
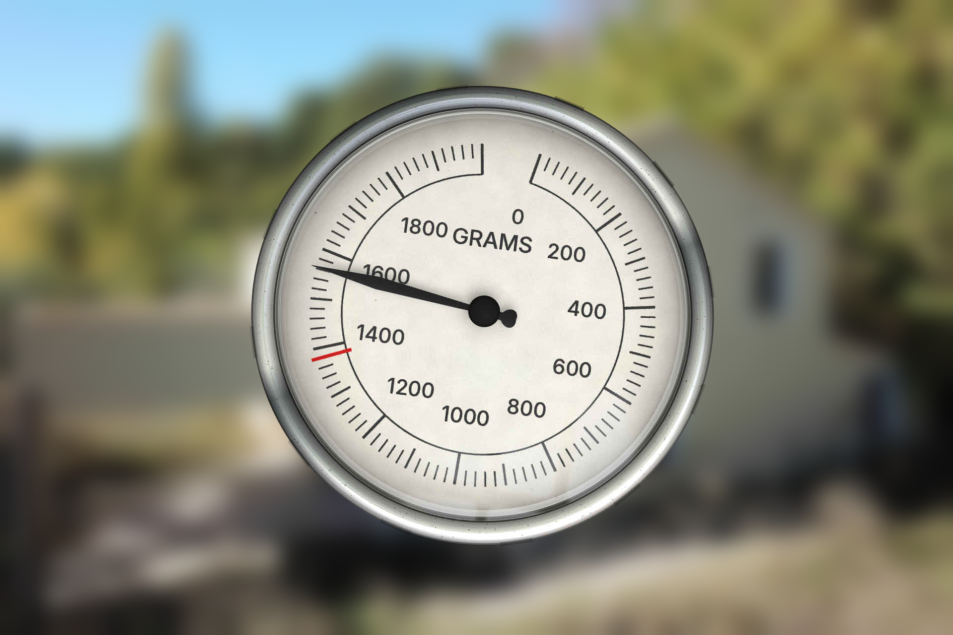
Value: 1560 g
